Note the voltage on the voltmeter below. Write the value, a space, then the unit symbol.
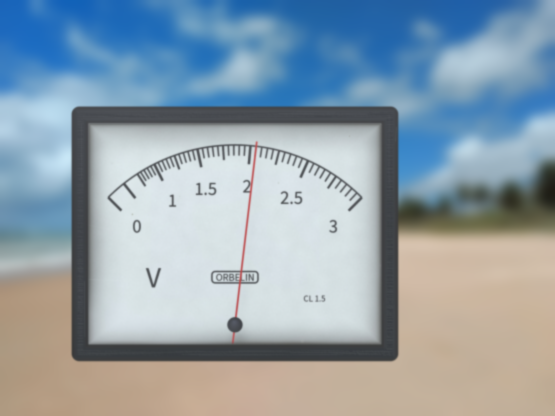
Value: 2.05 V
